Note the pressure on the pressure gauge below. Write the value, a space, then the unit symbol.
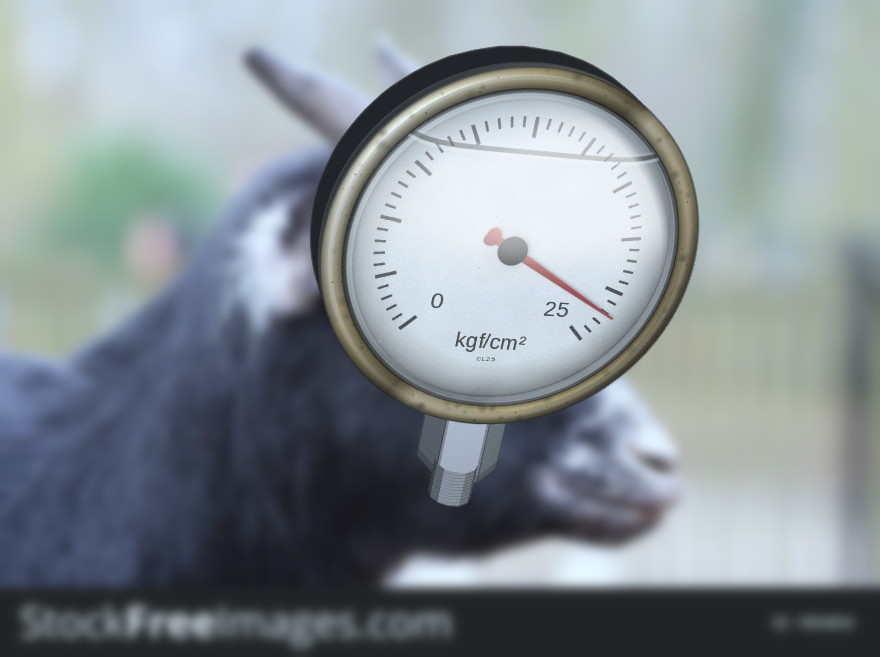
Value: 23.5 kg/cm²
